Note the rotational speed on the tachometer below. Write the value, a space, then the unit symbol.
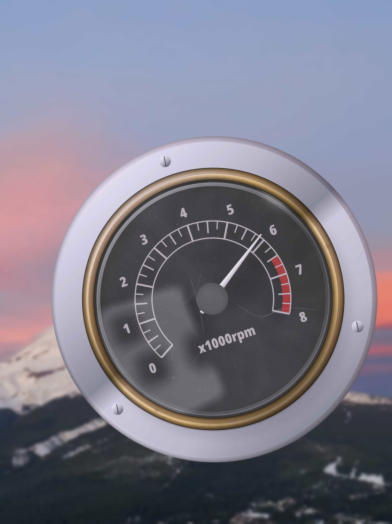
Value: 5875 rpm
